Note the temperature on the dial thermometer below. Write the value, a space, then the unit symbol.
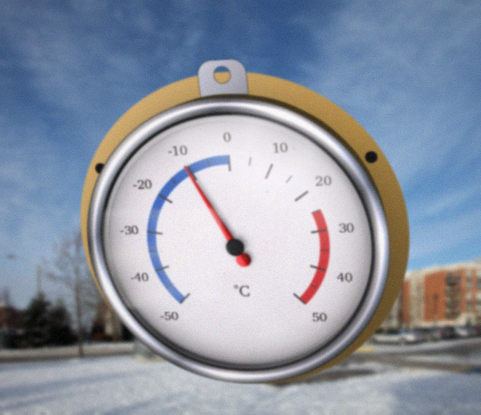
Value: -10 °C
